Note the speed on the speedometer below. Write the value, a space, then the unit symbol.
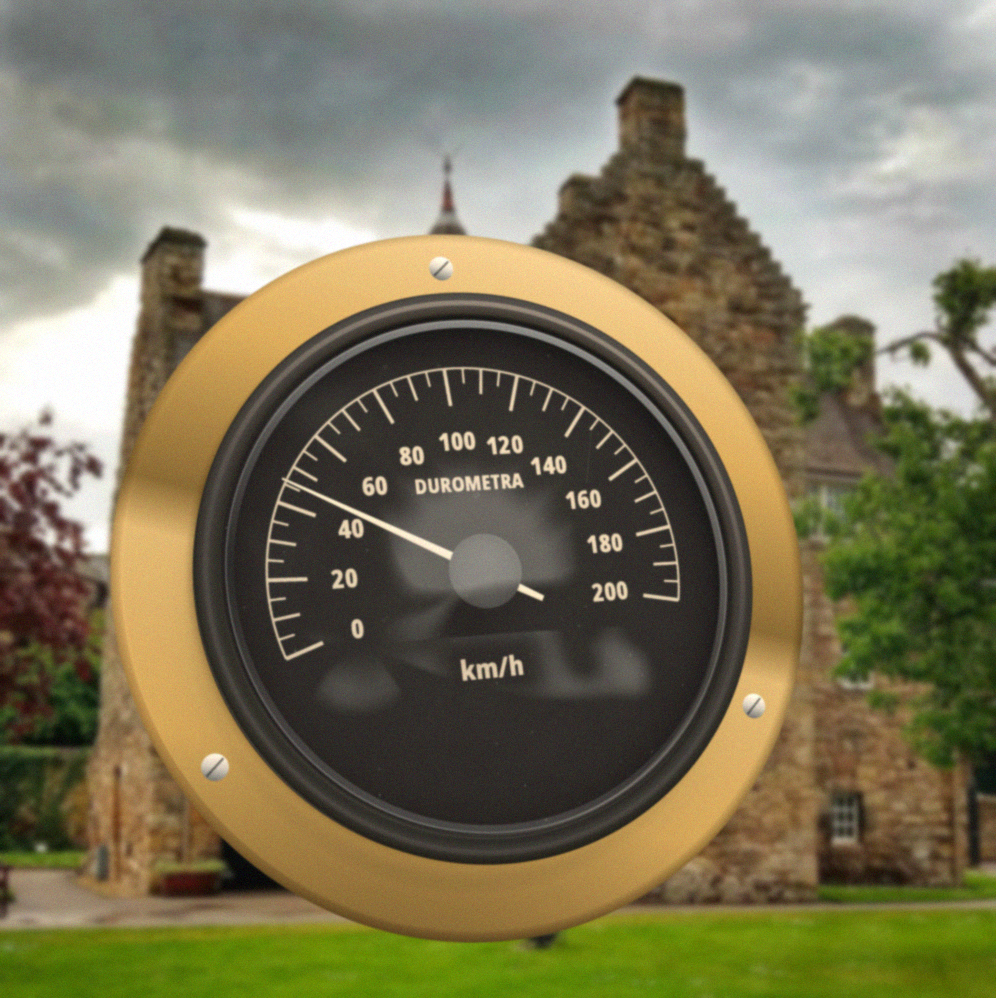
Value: 45 km/h
